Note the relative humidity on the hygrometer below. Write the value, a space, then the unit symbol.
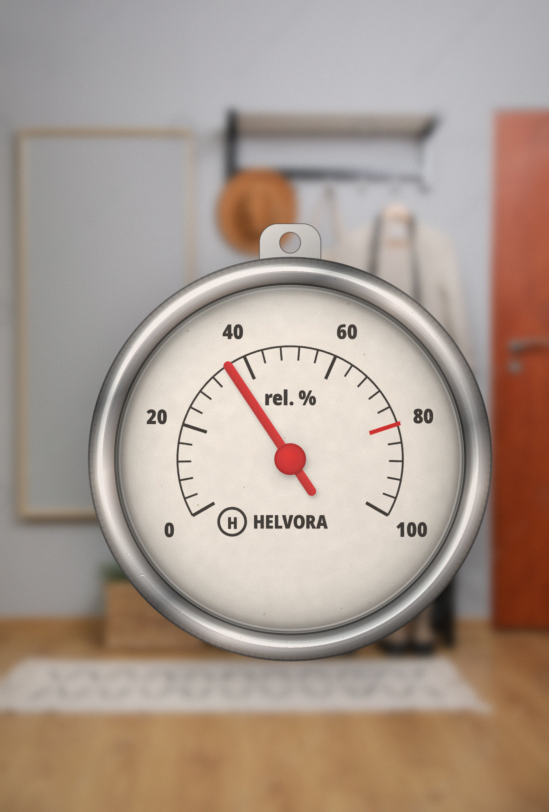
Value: 36 %
